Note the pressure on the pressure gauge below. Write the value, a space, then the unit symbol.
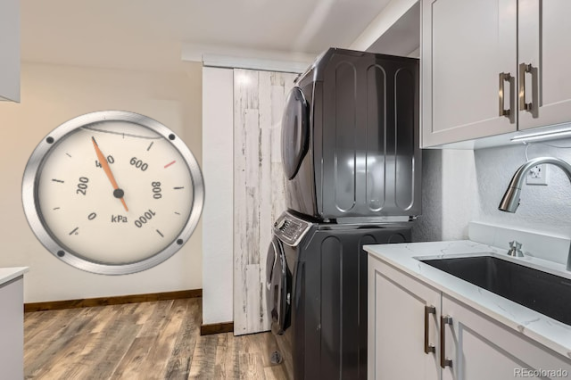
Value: 400 kPa
